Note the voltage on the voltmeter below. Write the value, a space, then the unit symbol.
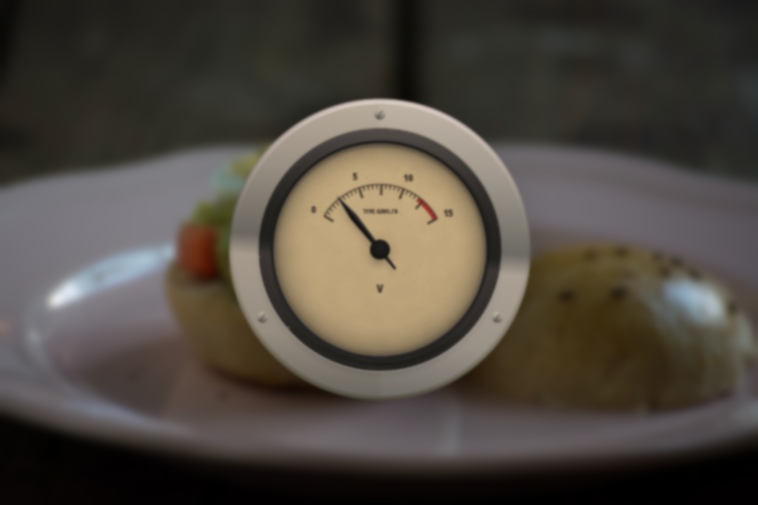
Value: 2.5 V
